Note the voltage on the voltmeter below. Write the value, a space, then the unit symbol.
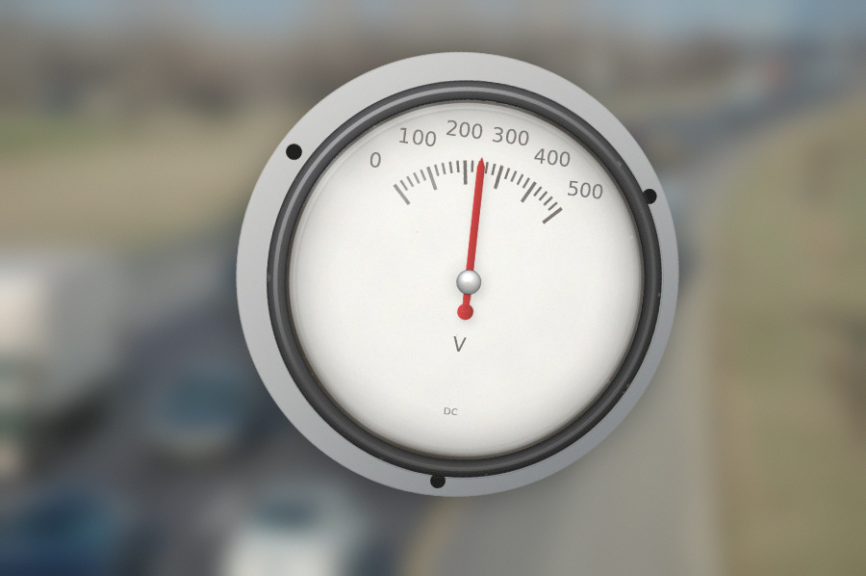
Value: 240 V
